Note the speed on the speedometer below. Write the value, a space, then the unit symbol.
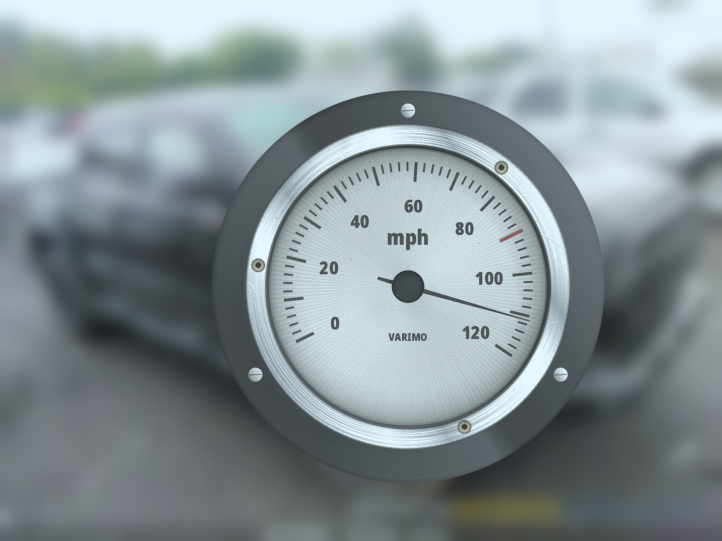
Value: 111 mph
